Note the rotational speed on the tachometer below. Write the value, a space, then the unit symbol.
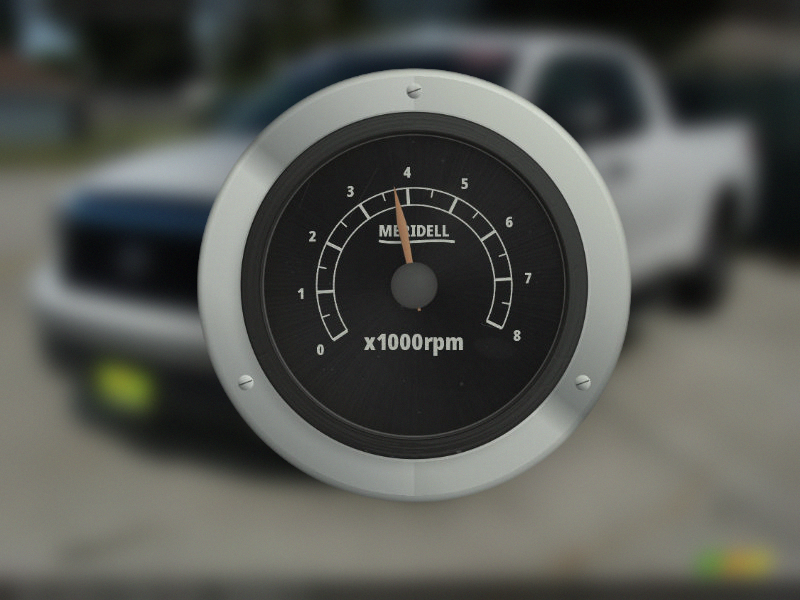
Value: 3750 rpm
